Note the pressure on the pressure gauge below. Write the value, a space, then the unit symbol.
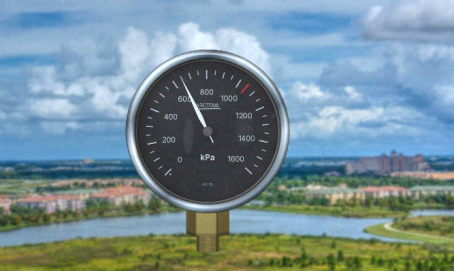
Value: 650 kPa
